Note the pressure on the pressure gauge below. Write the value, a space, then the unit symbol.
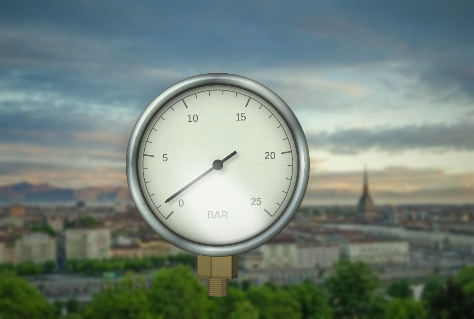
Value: 1 bar
